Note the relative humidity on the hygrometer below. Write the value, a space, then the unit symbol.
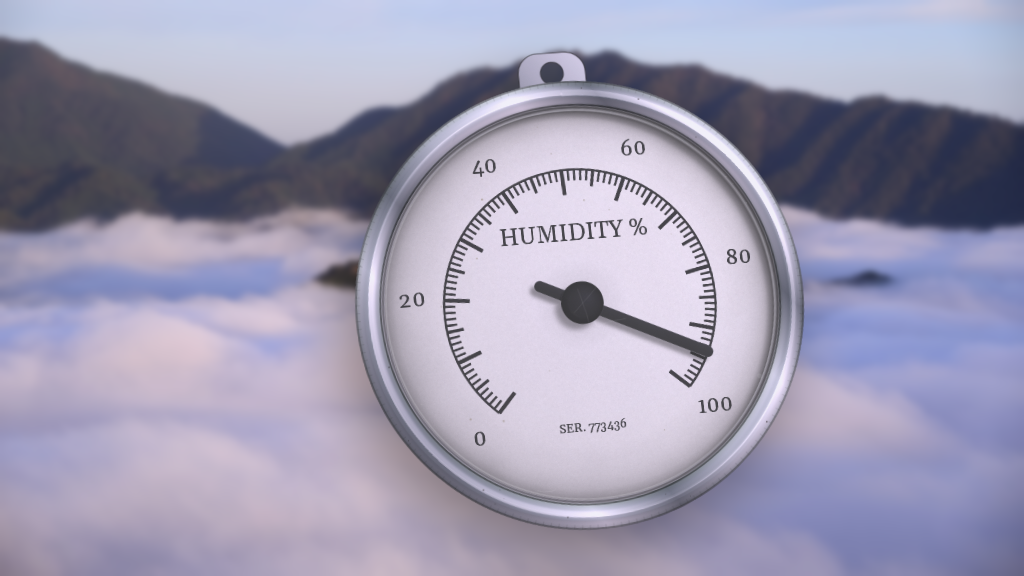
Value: 94 %
